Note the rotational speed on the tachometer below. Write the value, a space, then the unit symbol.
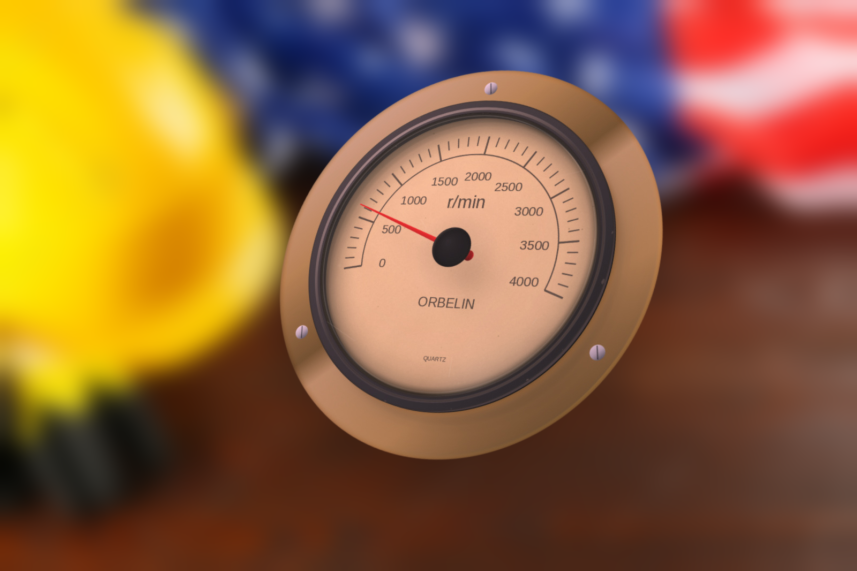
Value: 600 rpm
